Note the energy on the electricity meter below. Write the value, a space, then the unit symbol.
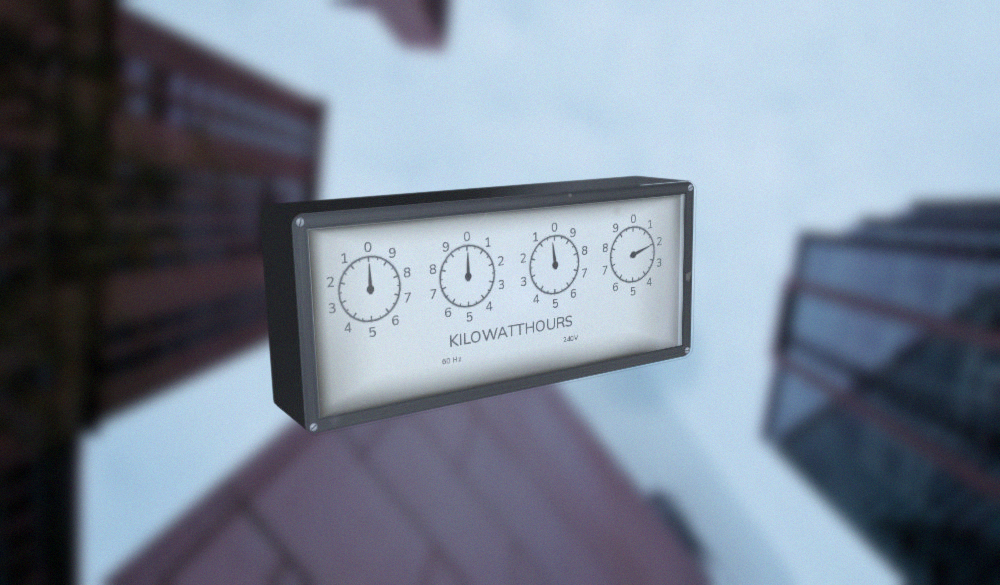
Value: 2 kWh
